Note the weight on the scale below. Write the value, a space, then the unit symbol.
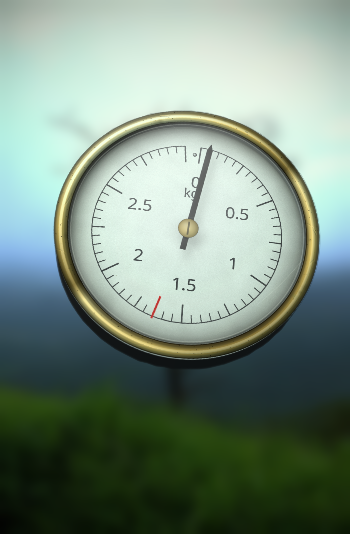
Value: 0.05 kg
